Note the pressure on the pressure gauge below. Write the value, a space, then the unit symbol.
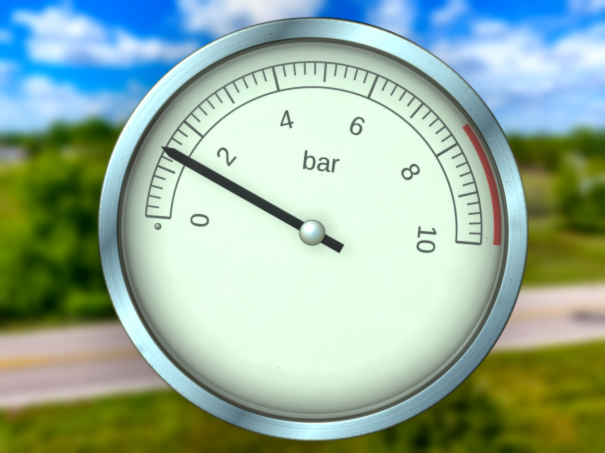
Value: 1.4 bar
